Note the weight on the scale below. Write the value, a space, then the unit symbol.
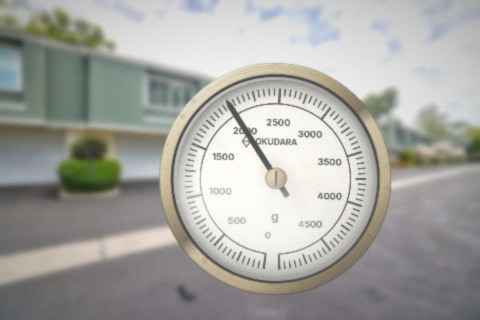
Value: 2000 g
